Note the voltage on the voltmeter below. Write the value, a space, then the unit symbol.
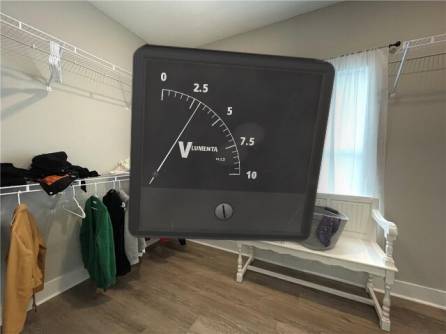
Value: 3 V
